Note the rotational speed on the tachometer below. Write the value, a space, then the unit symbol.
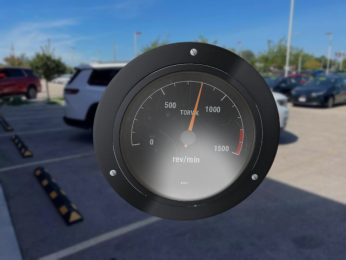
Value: 800 rpm
